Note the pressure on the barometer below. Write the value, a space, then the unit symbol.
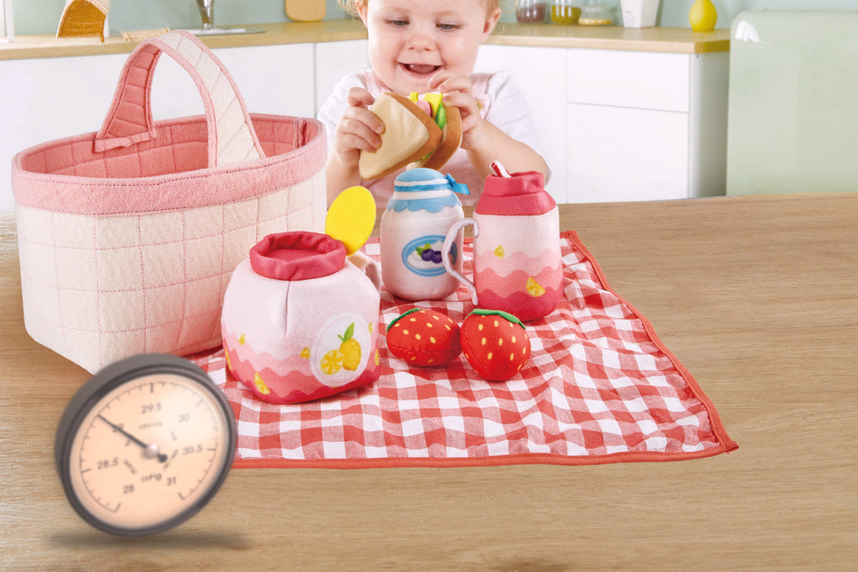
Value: 29 inHg
